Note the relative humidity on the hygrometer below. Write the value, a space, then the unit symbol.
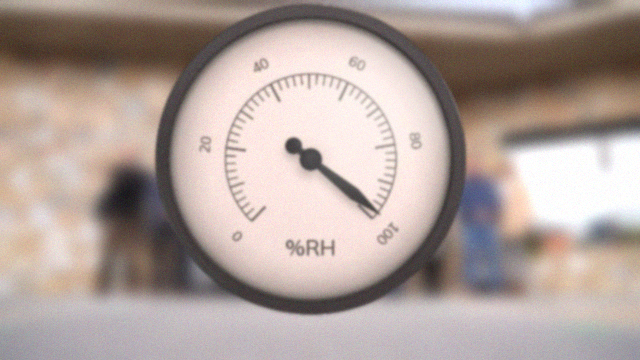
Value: 98 %
